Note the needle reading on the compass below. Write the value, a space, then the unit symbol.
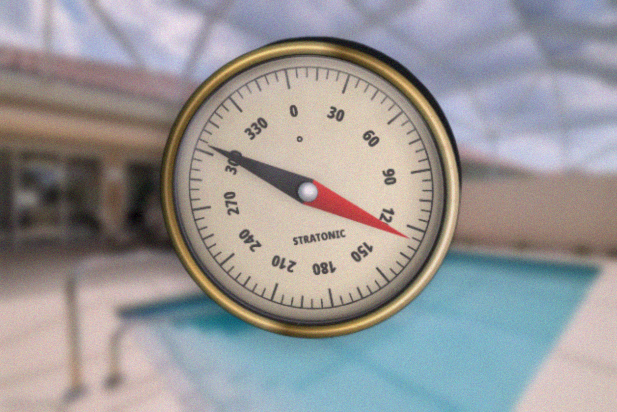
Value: 125 °
